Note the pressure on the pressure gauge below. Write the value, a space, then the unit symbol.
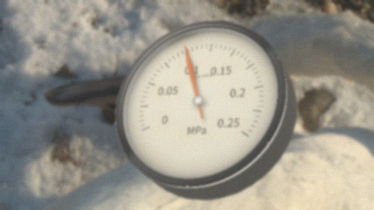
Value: 0.1 MPa
